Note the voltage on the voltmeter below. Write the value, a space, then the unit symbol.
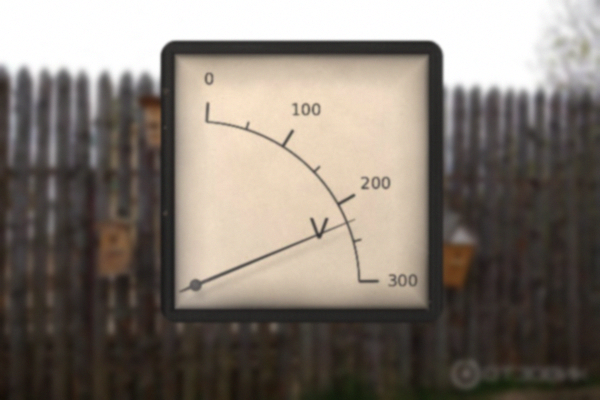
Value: 225 V
